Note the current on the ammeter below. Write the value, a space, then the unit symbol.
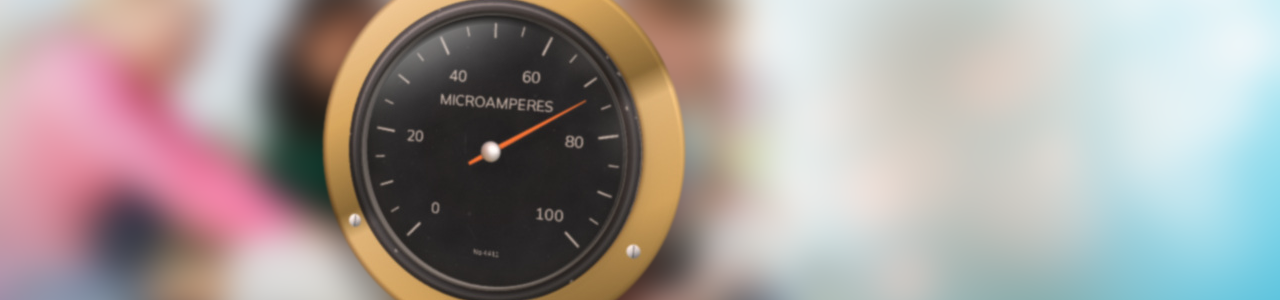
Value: 72.5 µA
